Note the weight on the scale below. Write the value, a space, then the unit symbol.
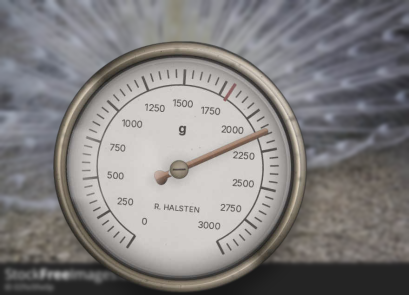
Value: 2125 g
